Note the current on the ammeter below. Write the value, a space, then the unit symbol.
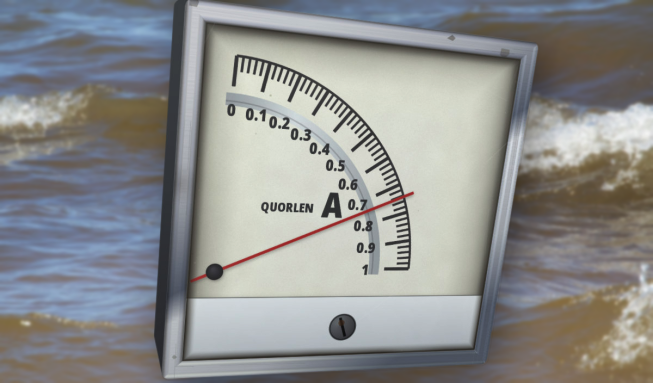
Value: 0.74 A
